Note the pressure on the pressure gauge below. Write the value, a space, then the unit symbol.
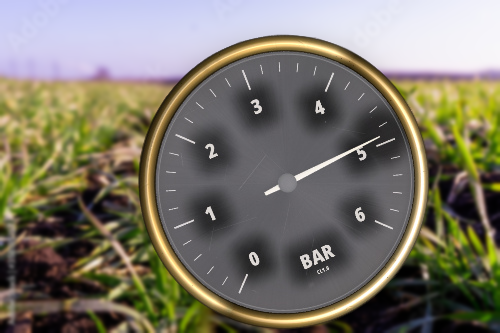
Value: 4.9 bar
